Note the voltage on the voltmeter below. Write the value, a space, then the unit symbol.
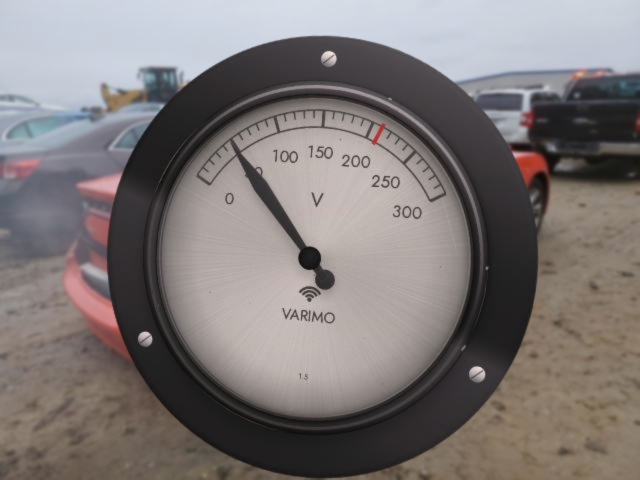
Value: 50 V
